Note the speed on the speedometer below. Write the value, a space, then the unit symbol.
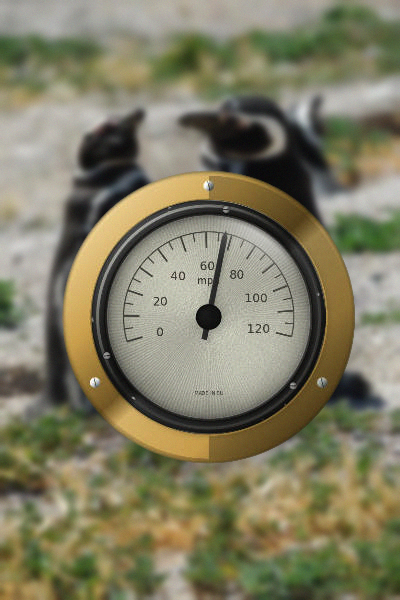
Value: 67.5 mph
